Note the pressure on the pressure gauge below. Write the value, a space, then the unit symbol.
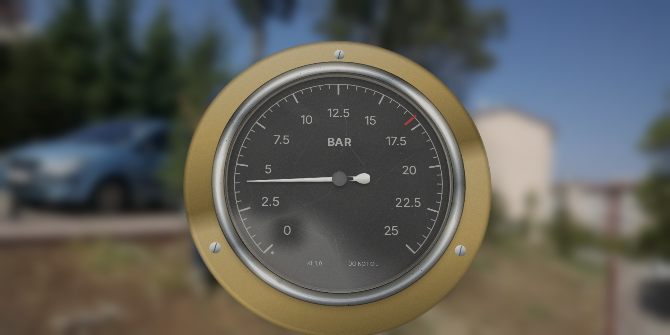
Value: 4 bar
